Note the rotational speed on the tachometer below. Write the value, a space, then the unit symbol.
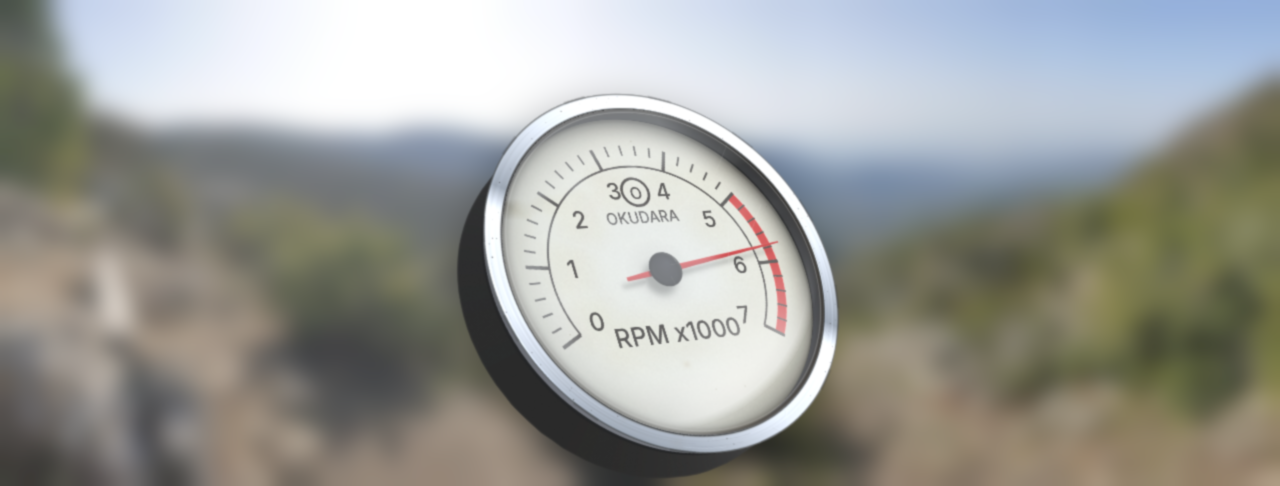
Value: 5800 rpm
